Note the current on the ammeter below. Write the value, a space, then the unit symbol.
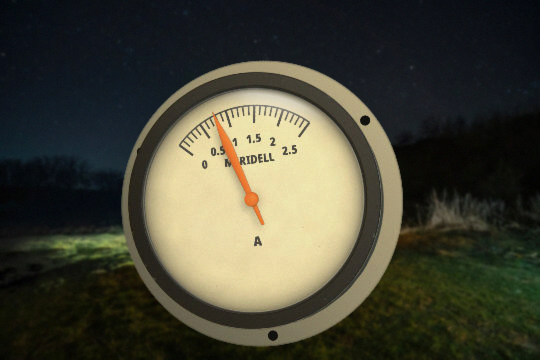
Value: 0.8 A
